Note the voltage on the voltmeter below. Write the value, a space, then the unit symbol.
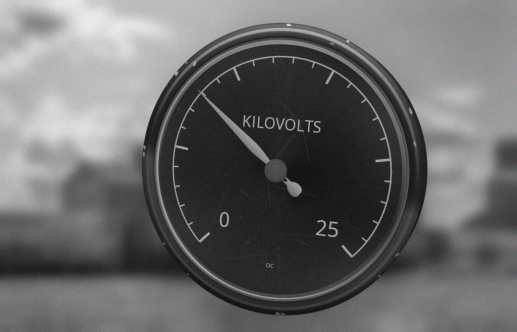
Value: 8 kV
